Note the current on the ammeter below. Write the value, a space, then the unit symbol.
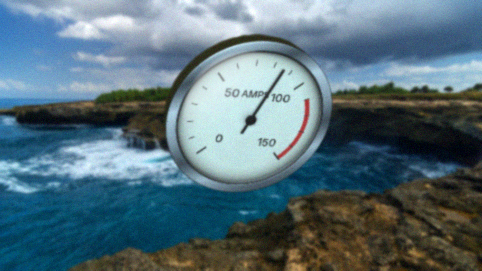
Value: 85 A
